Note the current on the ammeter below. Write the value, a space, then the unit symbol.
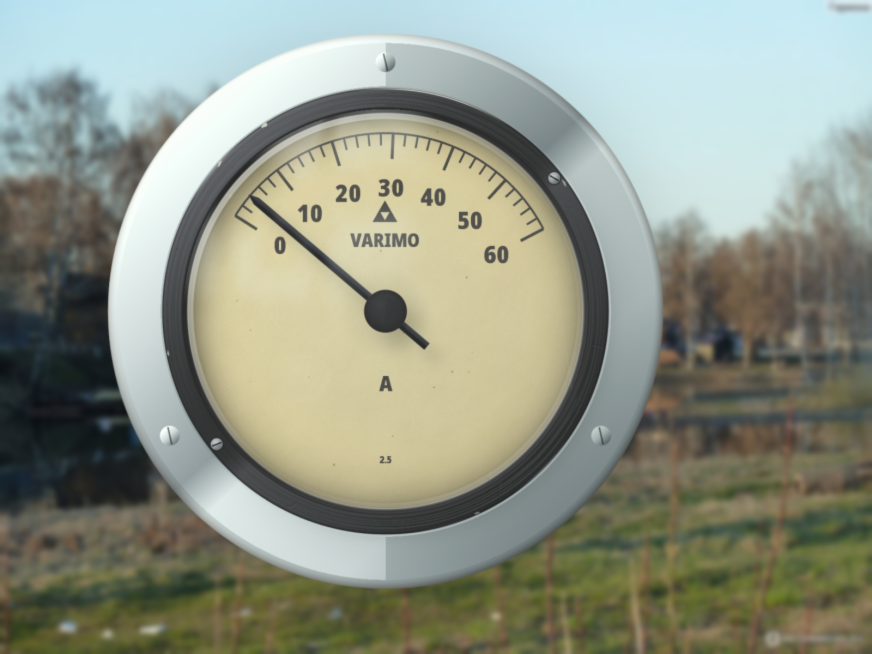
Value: 4 A
